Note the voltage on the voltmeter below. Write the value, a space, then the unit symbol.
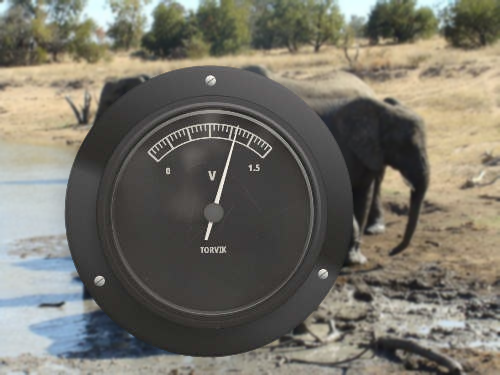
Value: 1.05 V
